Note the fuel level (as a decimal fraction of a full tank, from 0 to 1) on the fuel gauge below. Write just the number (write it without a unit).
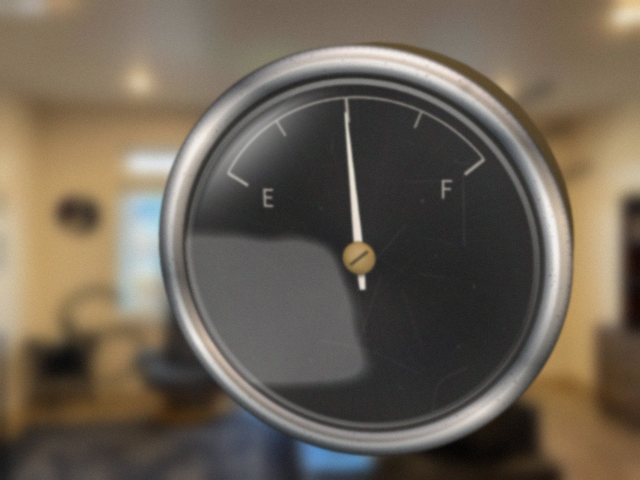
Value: 0.5
